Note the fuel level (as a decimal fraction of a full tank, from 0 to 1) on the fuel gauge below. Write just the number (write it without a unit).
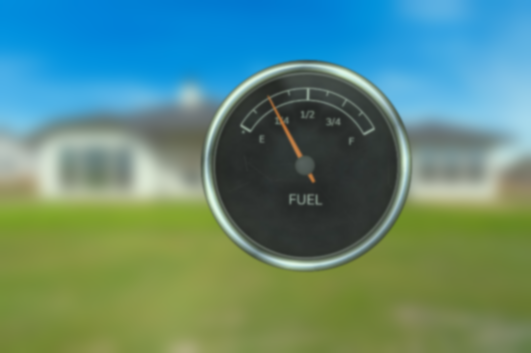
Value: 0.25
